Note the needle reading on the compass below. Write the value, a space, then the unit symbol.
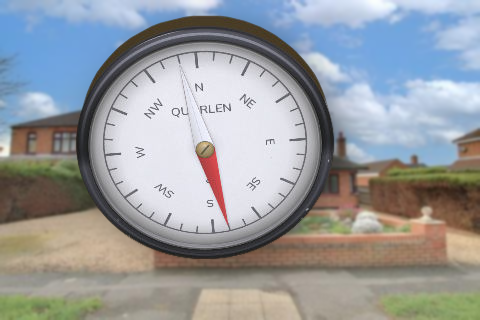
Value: 170 °
